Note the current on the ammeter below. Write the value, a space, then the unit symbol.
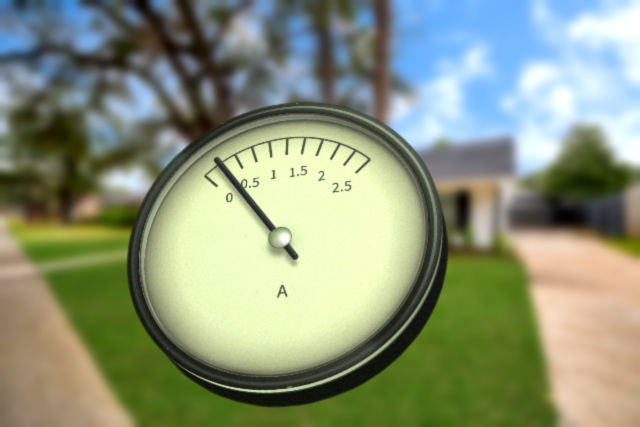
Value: 0.25 A
